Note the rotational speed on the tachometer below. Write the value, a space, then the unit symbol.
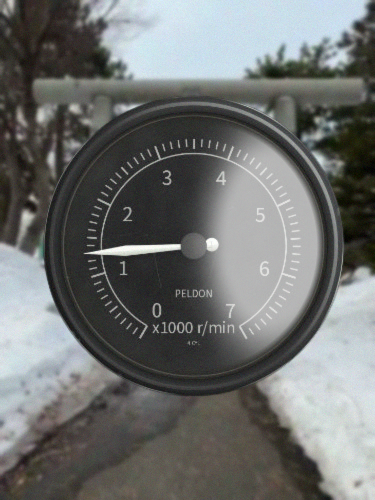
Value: 1300 rpm
